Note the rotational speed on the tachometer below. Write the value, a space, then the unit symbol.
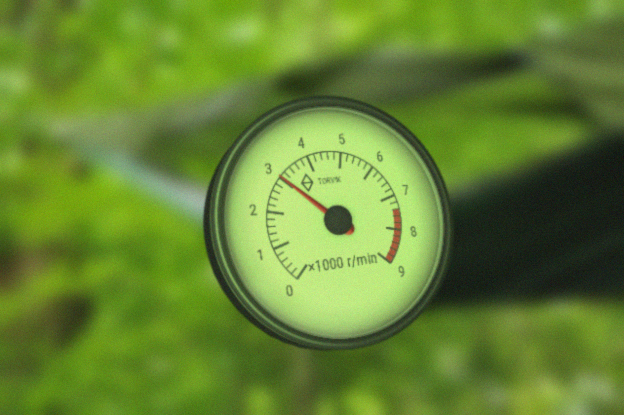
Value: 3000 rpm
